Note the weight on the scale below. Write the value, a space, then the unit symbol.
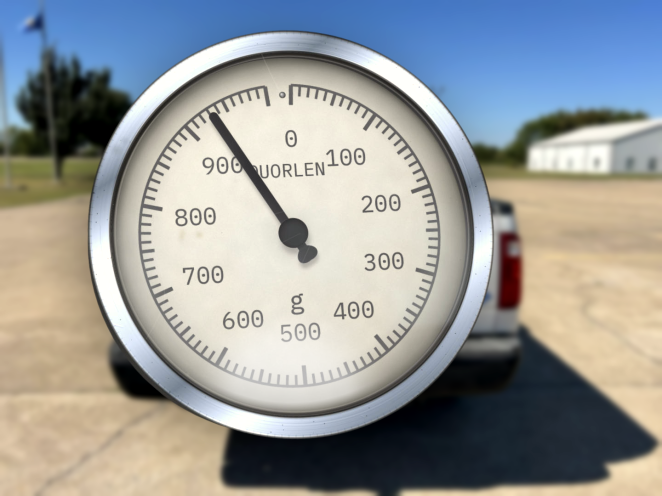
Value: 930 g
